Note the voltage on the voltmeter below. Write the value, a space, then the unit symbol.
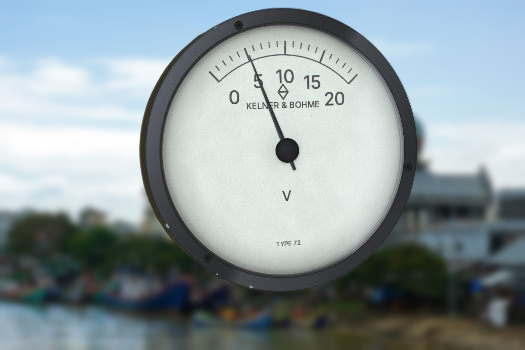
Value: 5 V
